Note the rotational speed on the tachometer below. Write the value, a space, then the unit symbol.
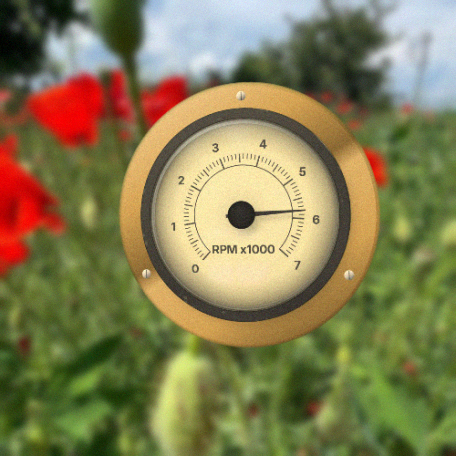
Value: 5800 rpm
